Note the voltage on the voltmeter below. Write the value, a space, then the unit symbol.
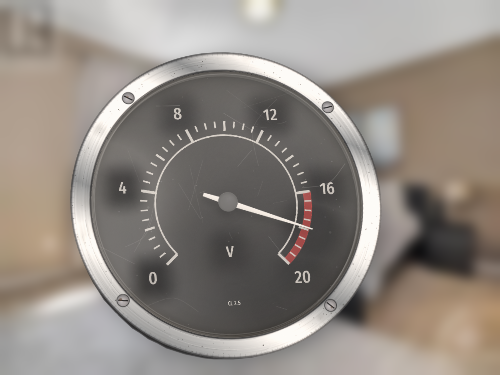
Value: 18 V
